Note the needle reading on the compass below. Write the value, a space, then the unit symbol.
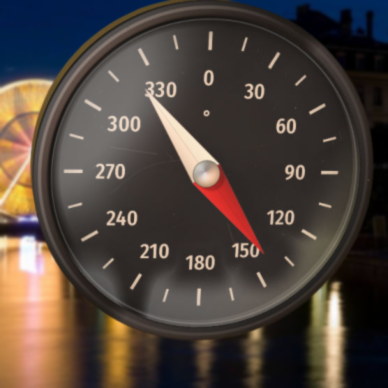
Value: 142.5 °
